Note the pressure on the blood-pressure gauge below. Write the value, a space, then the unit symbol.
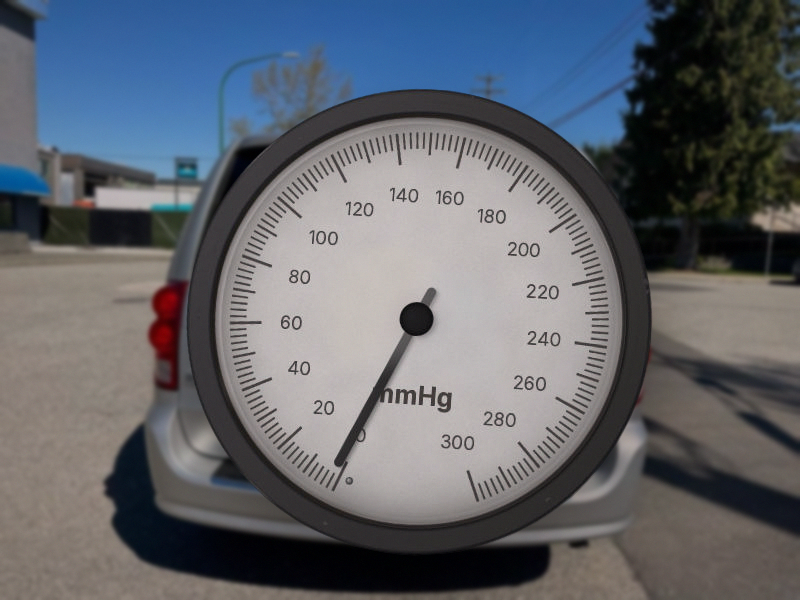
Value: 2 mmHg
